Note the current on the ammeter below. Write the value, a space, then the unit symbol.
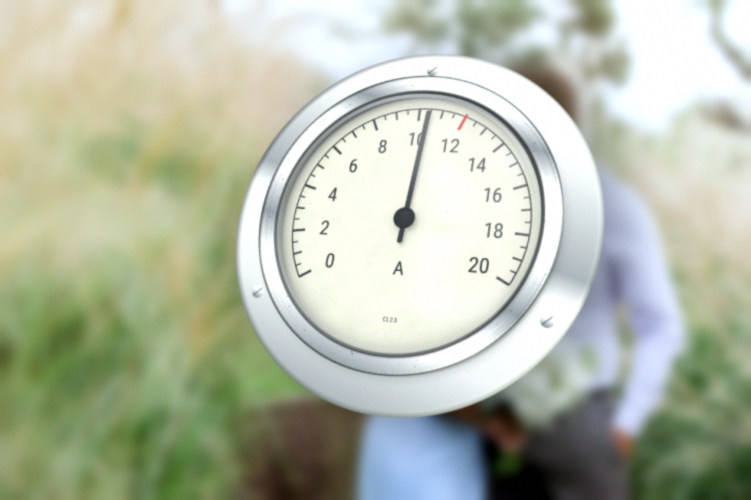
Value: 10.5 A
